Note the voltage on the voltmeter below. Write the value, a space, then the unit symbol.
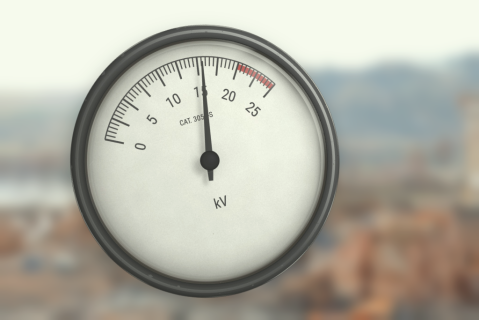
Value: 15.5 kV
